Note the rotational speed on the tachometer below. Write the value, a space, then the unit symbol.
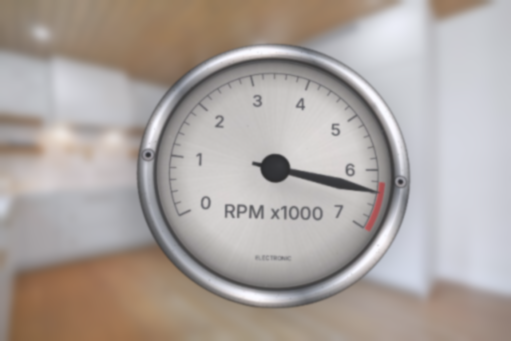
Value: 6400 rpm
